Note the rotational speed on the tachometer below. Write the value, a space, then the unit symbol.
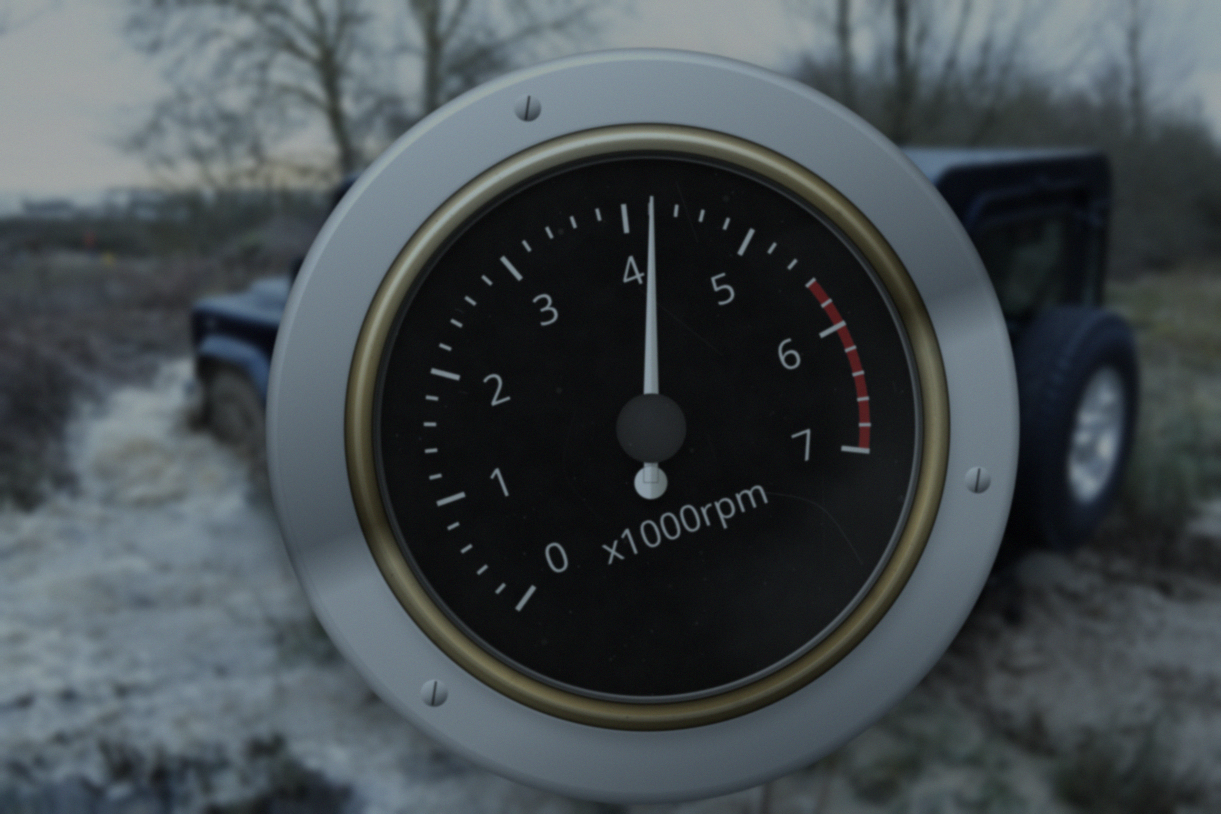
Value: 4200 rpm
